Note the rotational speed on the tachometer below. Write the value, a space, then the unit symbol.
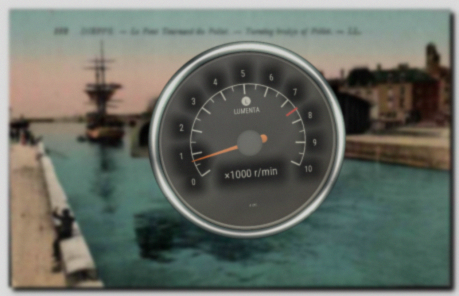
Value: 750 rpm
